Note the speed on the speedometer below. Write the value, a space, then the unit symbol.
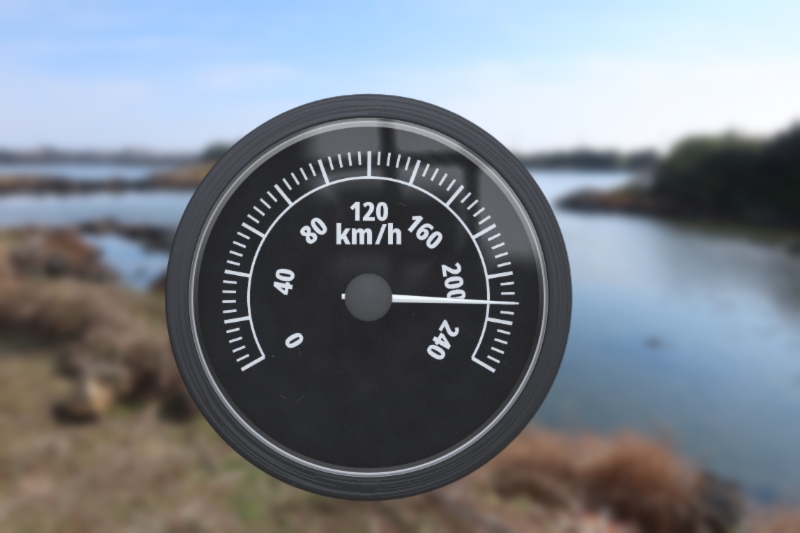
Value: 212 km/h
